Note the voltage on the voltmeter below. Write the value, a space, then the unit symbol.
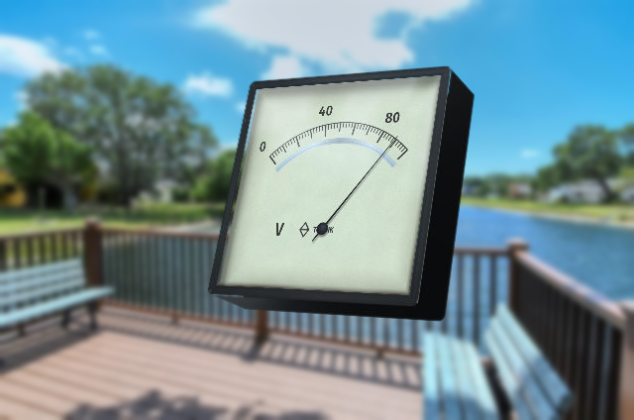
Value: 90 V
